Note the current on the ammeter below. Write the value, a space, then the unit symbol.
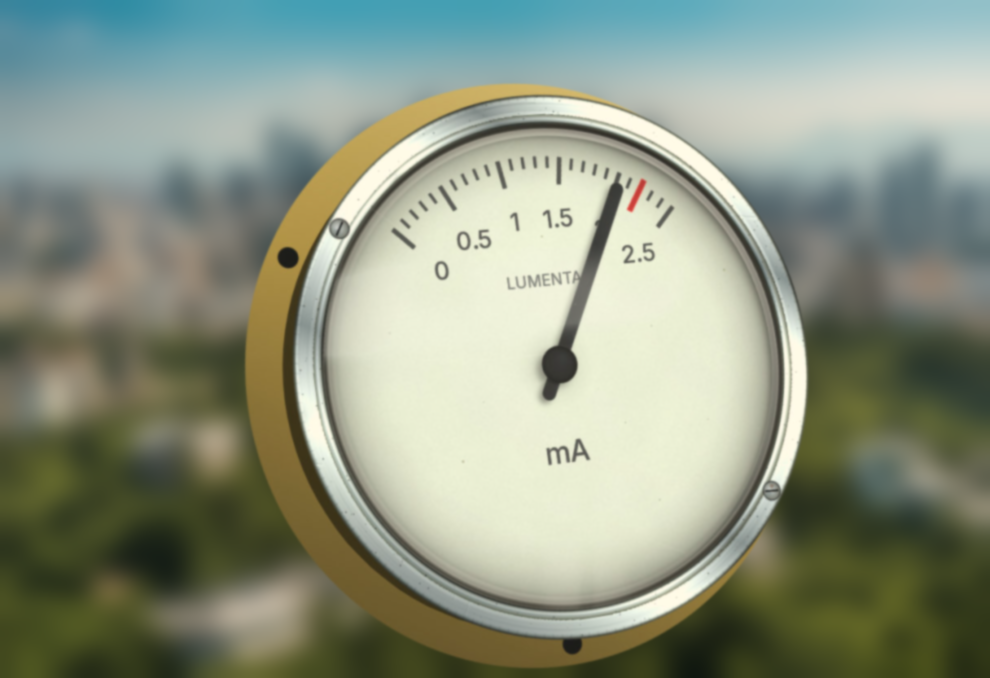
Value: 2 mA
